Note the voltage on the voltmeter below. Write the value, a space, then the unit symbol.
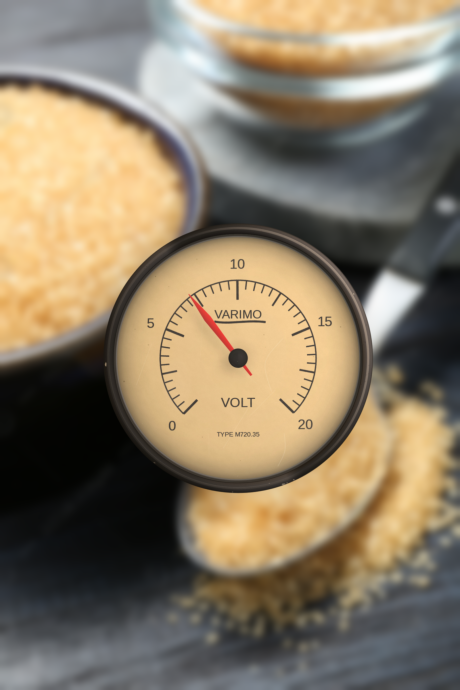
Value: 7.25 V
